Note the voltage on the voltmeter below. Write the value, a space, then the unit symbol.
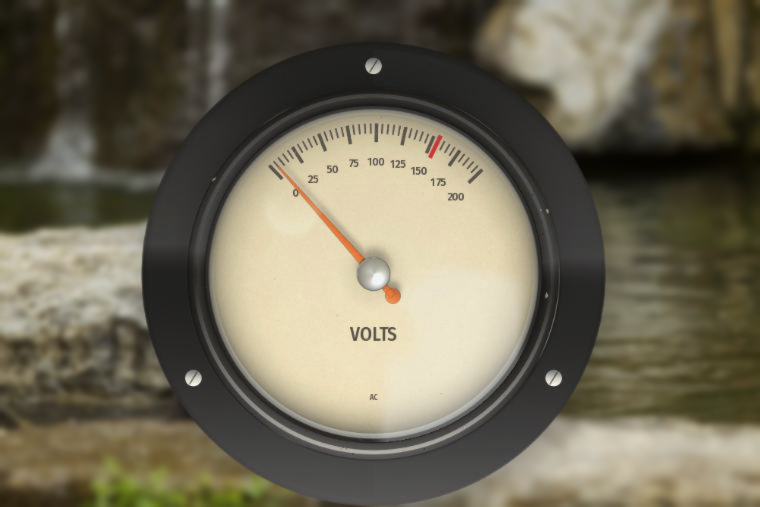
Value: 5 V
